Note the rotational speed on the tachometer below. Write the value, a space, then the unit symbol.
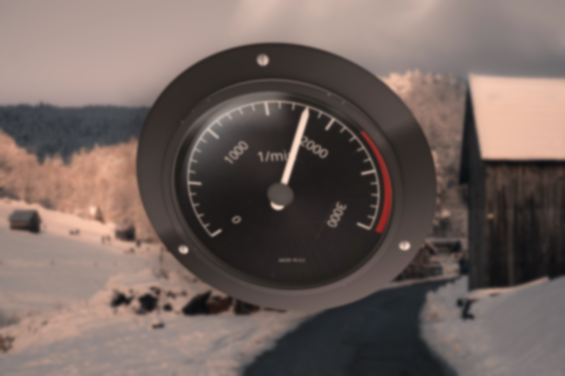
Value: 1800 rpm
